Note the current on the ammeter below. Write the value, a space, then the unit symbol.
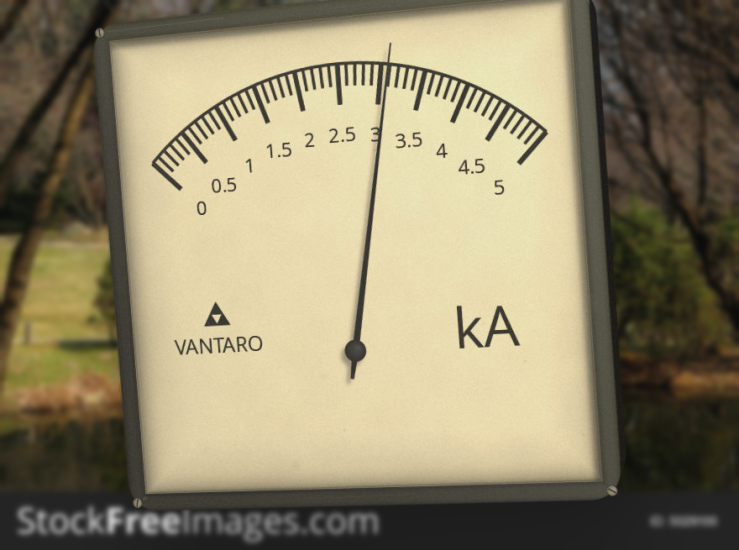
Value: 3.1 kA
